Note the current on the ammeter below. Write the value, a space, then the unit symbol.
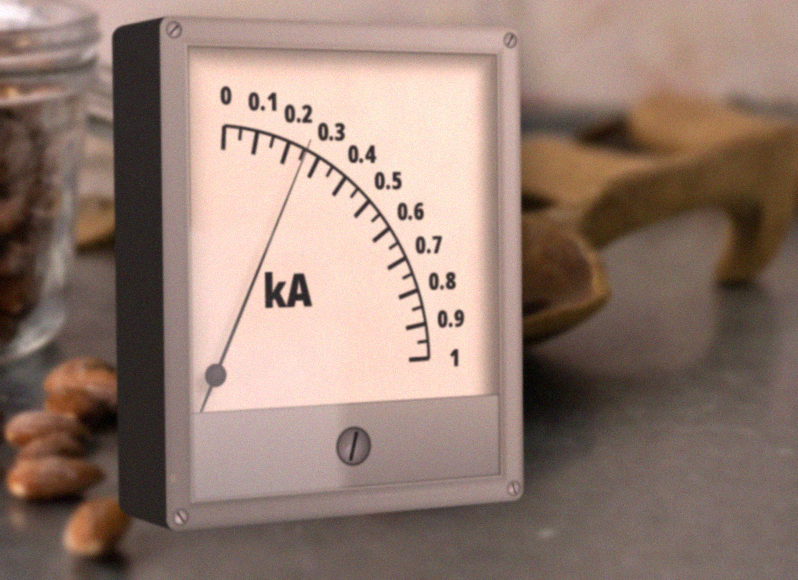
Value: 0.25 kA
